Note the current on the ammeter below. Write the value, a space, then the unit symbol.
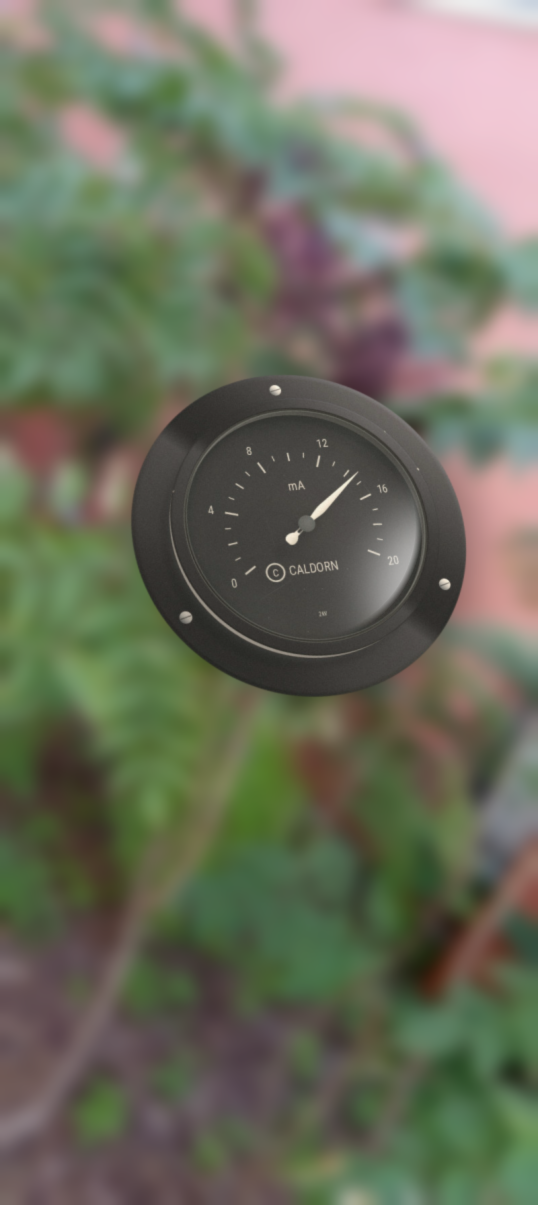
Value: 14.5 mA
